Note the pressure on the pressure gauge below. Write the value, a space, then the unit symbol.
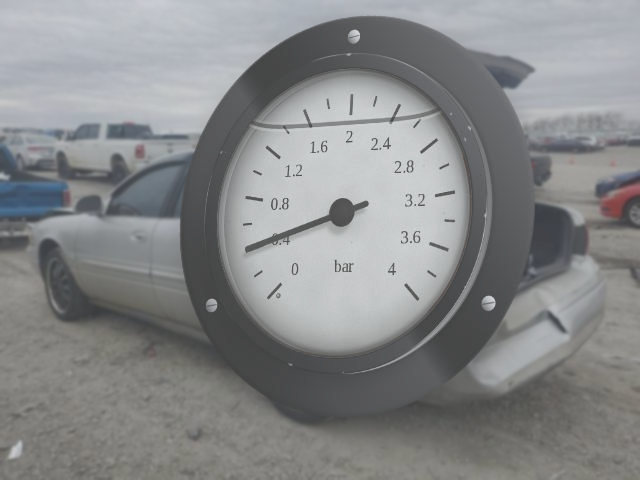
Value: 0.4 bar
